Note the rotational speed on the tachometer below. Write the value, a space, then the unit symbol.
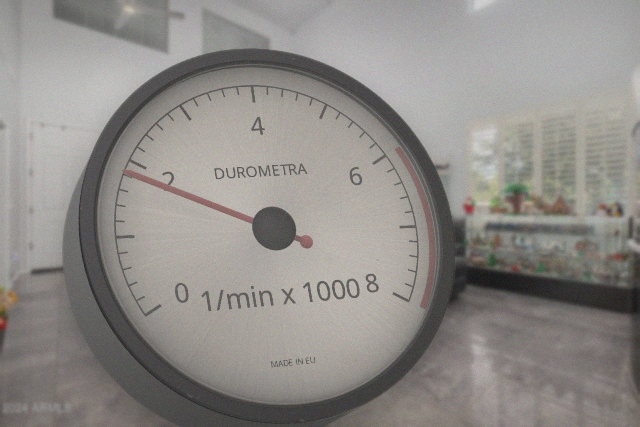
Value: 1800 rpm
